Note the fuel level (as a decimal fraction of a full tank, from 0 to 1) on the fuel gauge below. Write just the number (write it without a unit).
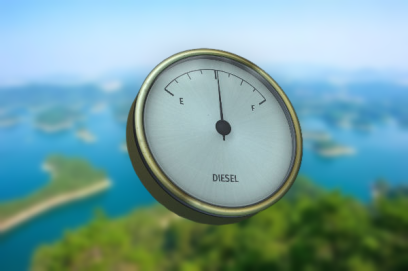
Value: 0.5
